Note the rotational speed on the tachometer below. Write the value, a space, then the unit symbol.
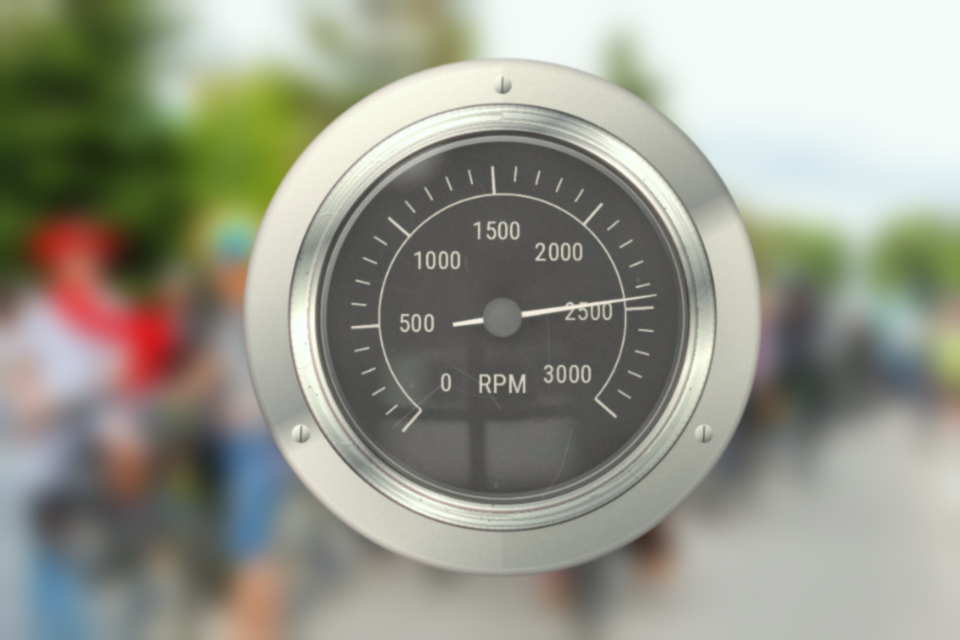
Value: 2450 rpm
